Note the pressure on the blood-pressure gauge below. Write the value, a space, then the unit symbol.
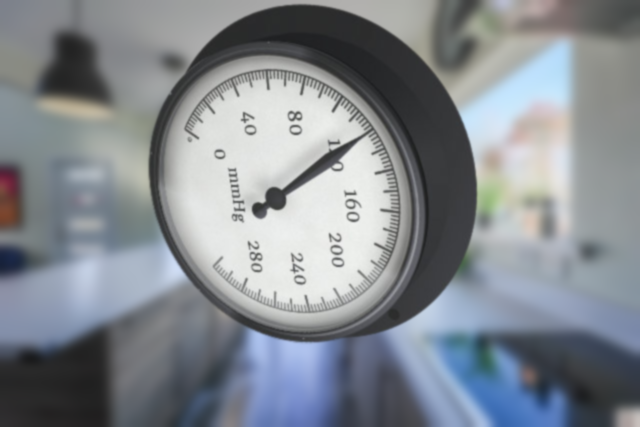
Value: 120 mmHg
